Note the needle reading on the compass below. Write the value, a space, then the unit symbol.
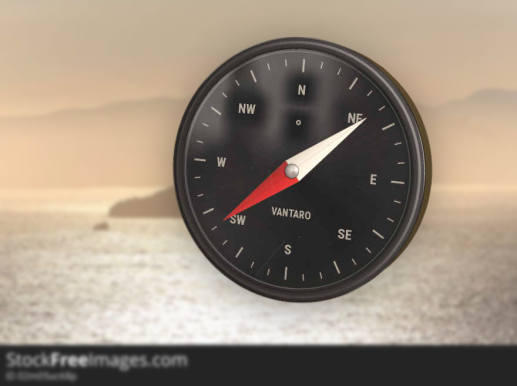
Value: 230 °
